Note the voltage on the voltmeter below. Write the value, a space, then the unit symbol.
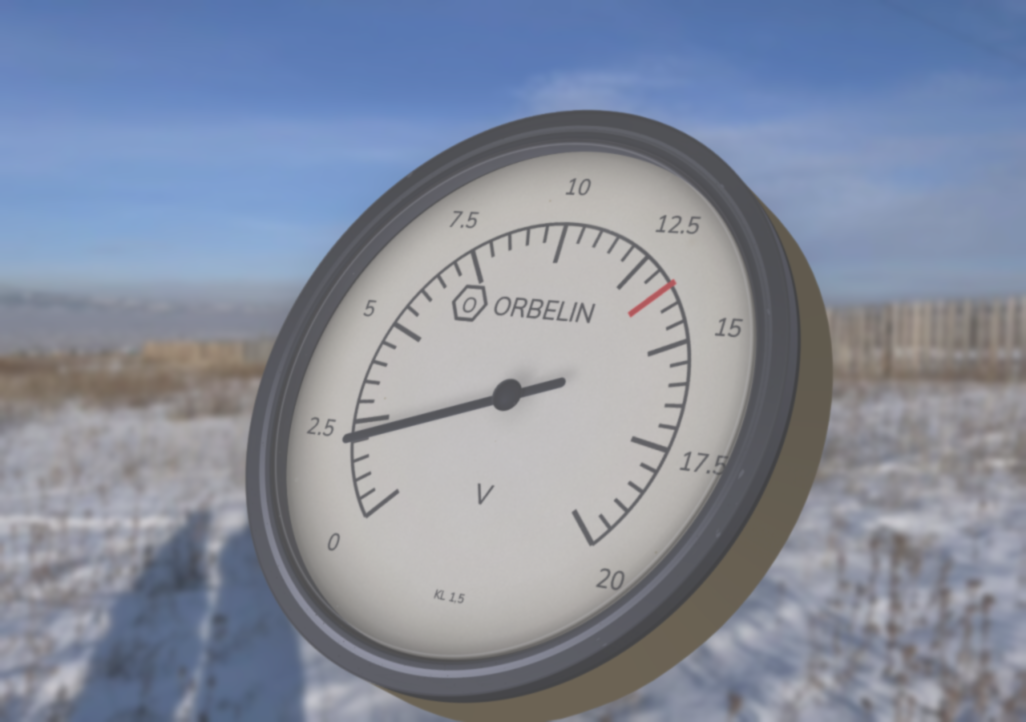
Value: 2 V
